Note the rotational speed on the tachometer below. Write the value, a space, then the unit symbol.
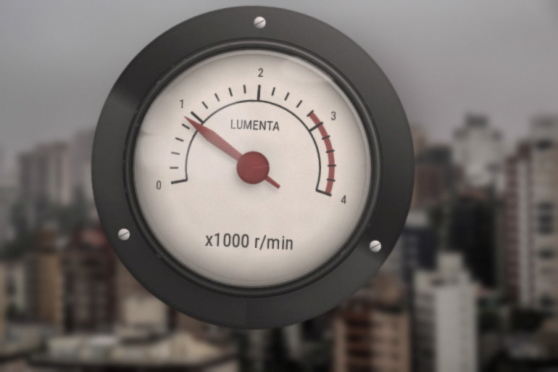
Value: 900 rpm
